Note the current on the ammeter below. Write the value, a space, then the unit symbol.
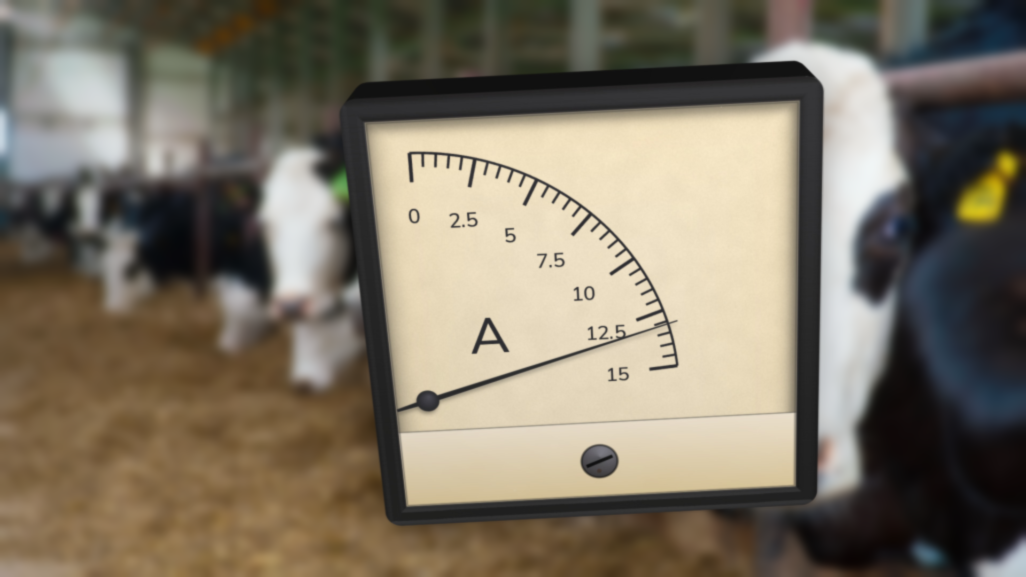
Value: 13 A
